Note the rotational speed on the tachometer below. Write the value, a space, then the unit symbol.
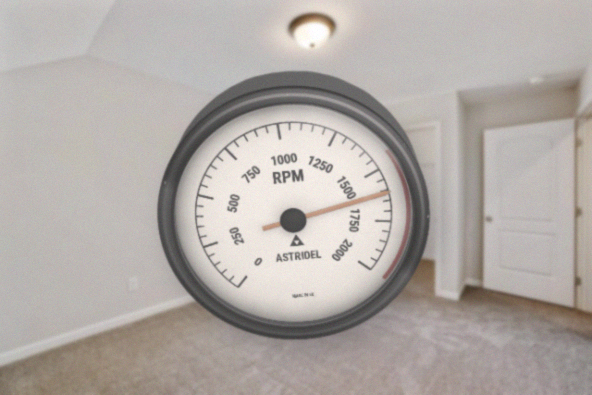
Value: 1600 rpm
